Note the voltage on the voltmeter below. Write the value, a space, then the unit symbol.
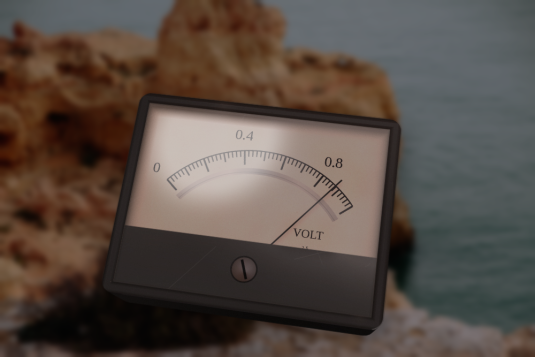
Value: 0.88 V
